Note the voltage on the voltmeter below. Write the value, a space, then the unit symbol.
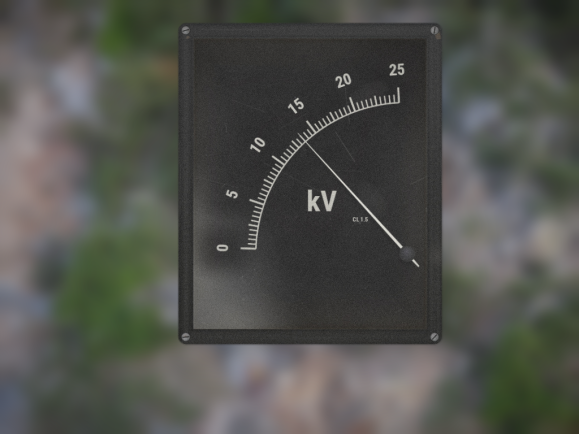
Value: 13.5 kV
